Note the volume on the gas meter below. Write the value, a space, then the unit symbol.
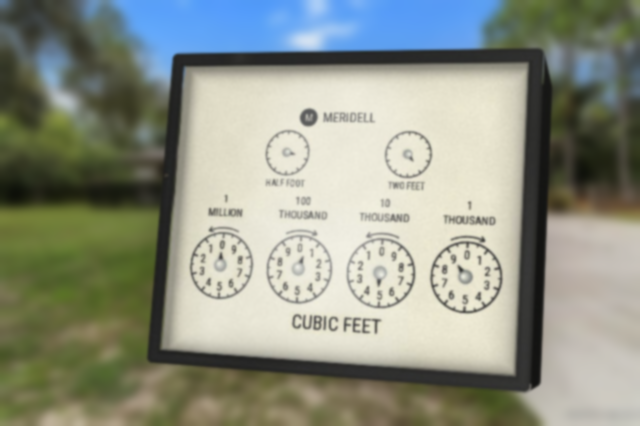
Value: 4900 ft³
